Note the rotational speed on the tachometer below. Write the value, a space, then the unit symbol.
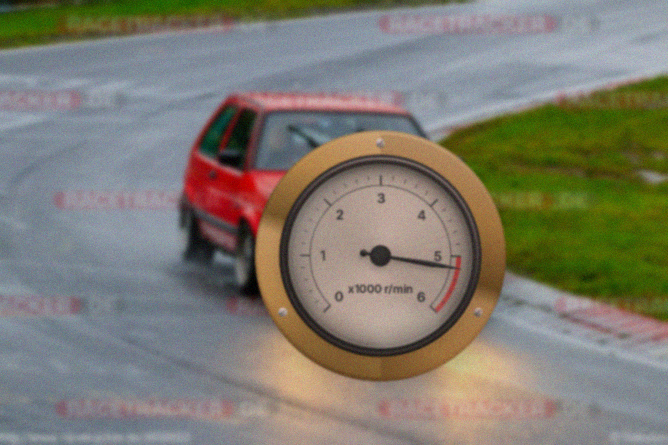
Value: 5200 rpm
